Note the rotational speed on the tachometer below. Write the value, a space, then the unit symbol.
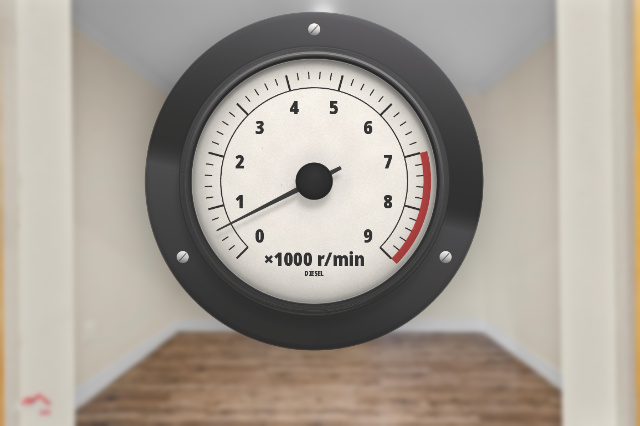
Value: 600 rpm
